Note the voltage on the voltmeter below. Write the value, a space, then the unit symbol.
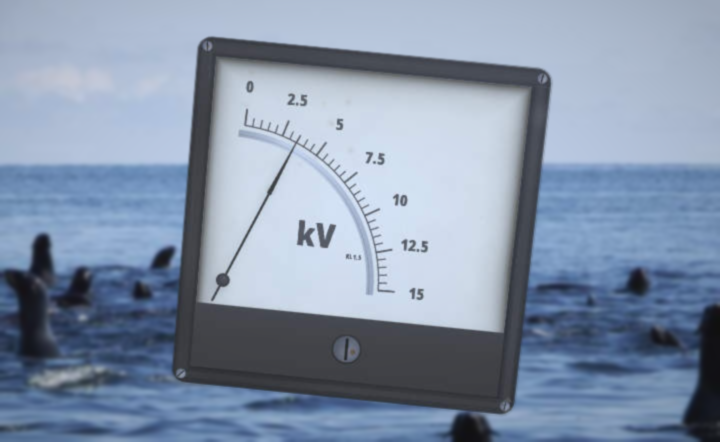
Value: 3.5 kV
